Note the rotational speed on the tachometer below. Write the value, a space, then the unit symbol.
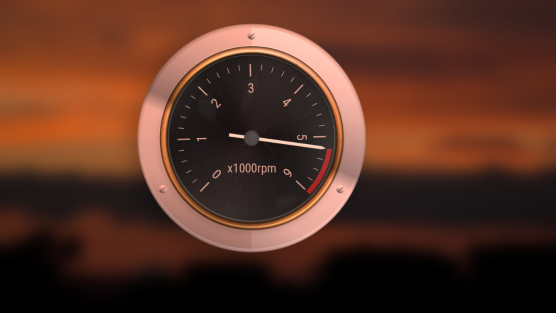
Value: 5200 rpm
